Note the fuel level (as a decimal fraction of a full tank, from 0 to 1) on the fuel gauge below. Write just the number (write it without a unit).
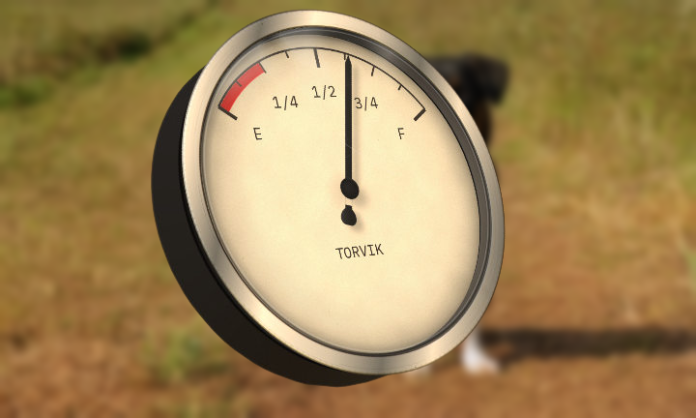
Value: 0.625
